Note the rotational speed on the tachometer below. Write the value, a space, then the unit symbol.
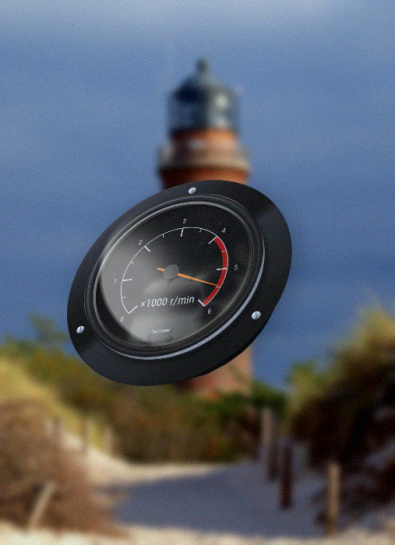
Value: 5500 rpm
